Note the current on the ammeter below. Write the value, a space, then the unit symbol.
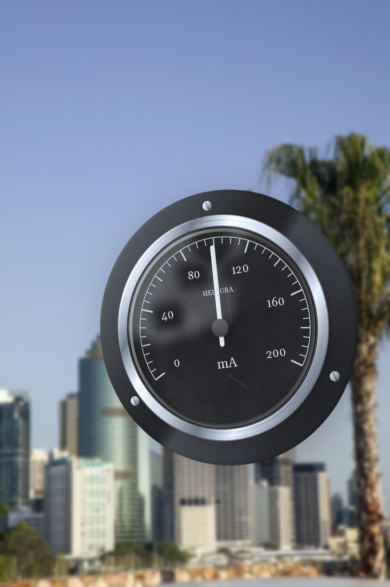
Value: 100 mA
